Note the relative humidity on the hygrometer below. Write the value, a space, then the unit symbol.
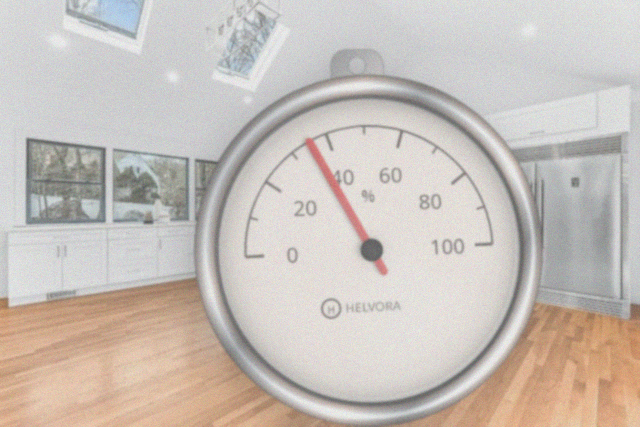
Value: 35 %
